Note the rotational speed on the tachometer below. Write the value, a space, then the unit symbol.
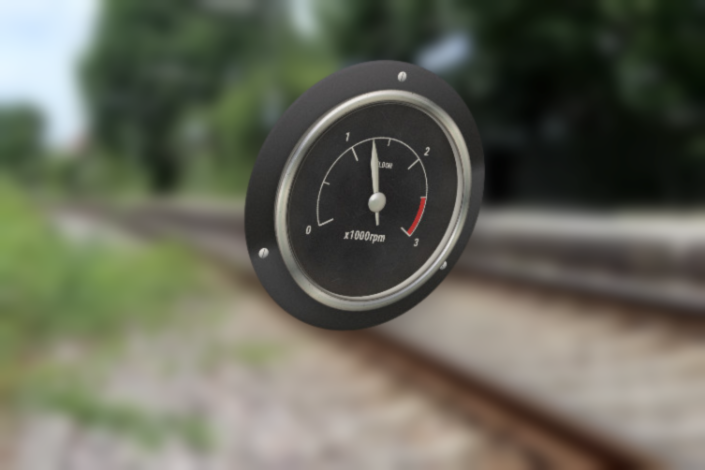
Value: 1250 rpm
